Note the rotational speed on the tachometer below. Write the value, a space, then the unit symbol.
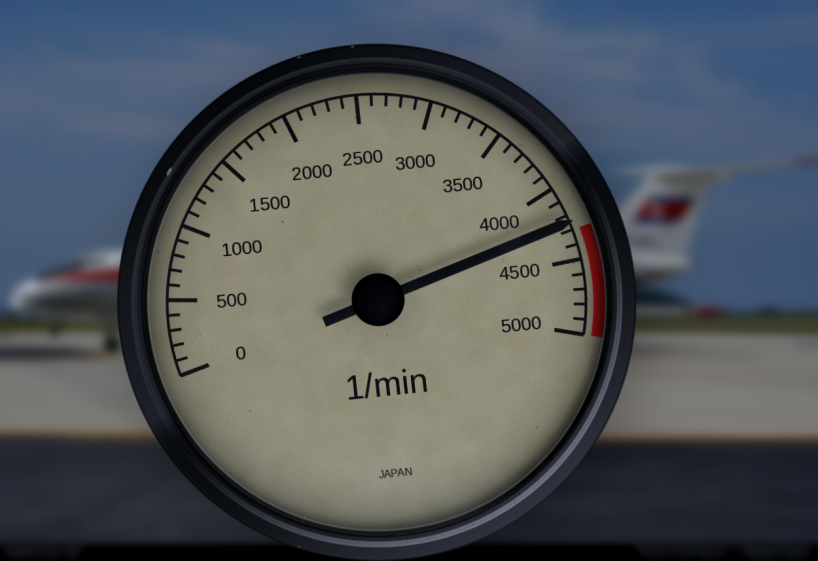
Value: 4250 rpm
